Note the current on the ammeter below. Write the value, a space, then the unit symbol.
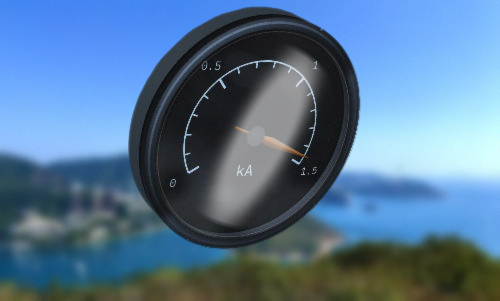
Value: 1.45 kA
